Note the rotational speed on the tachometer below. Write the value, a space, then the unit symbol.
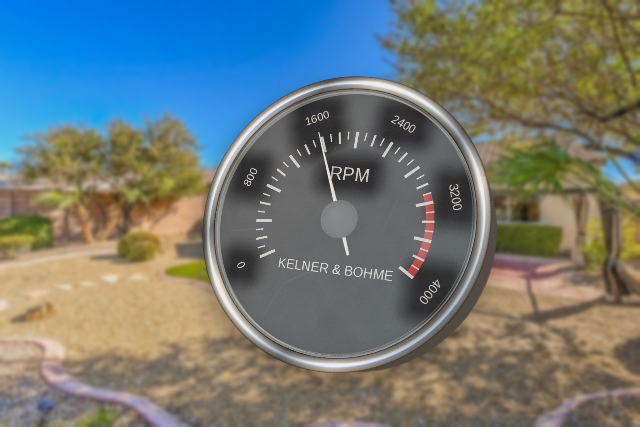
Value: 1600 rpm
